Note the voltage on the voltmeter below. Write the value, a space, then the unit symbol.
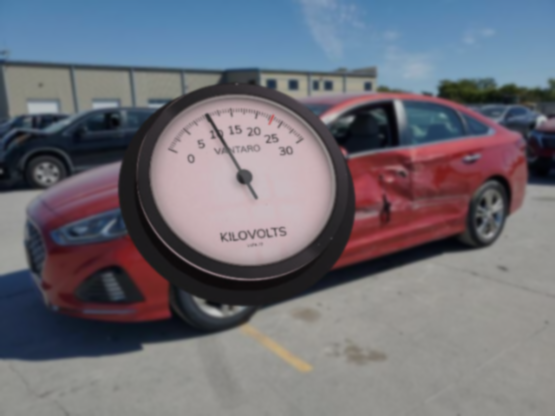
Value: 10 kV
